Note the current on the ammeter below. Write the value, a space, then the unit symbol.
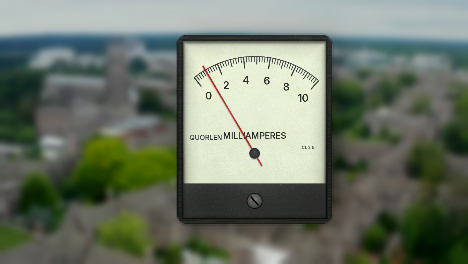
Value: 1 mA
